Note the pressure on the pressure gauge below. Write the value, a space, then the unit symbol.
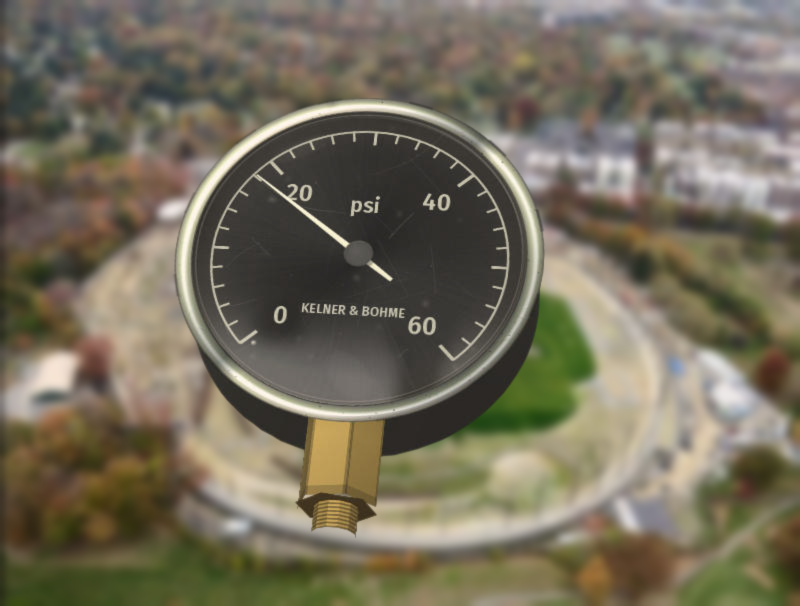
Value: 18 psi
